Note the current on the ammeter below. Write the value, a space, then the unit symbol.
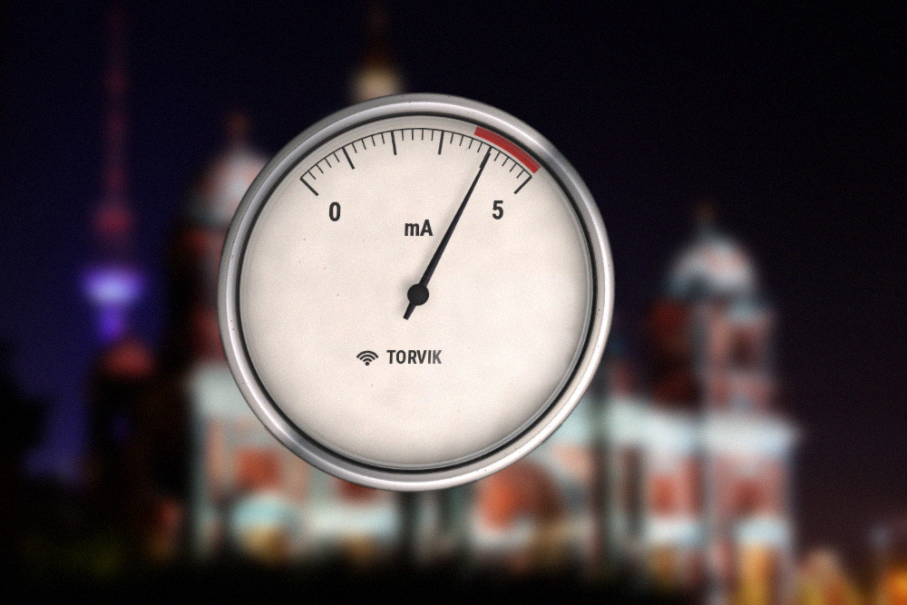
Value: 4 mA
